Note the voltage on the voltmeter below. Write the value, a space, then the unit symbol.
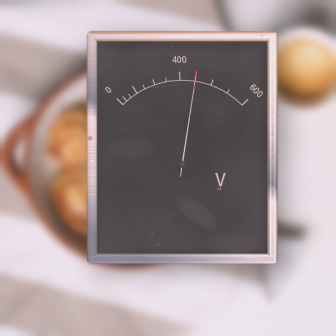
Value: 450 V
